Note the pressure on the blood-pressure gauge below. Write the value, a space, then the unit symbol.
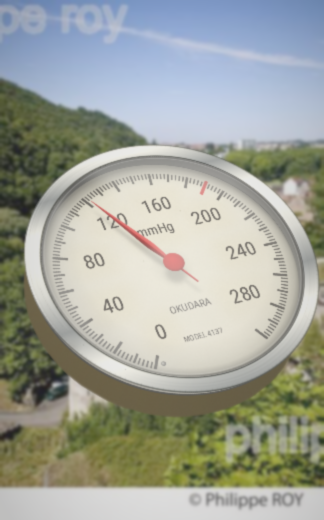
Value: 120 mmHg
